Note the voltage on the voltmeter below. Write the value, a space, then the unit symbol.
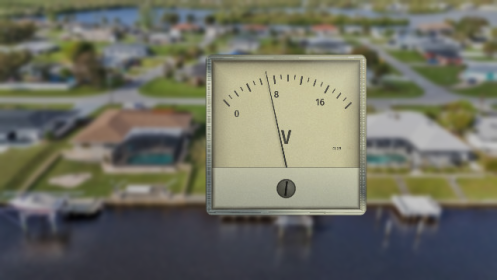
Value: 7 V
